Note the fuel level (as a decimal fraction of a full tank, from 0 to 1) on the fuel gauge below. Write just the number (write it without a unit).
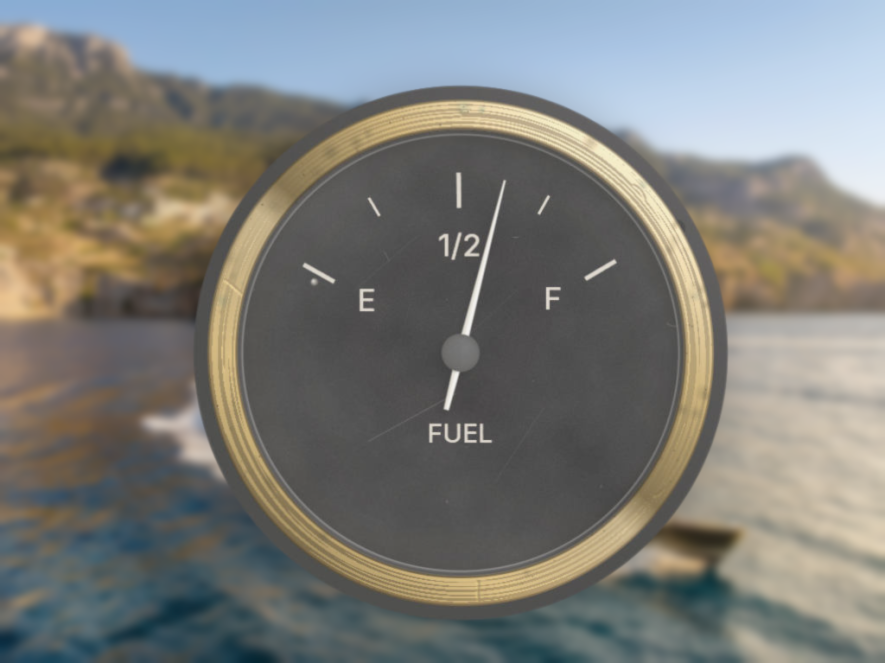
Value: 0.625
